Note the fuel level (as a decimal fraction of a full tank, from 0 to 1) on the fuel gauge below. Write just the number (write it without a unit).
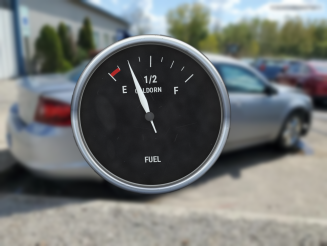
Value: 0.25
